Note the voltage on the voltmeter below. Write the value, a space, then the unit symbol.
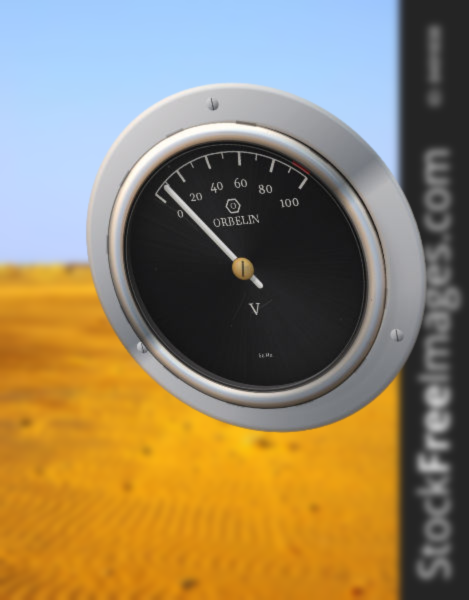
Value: 10 V
